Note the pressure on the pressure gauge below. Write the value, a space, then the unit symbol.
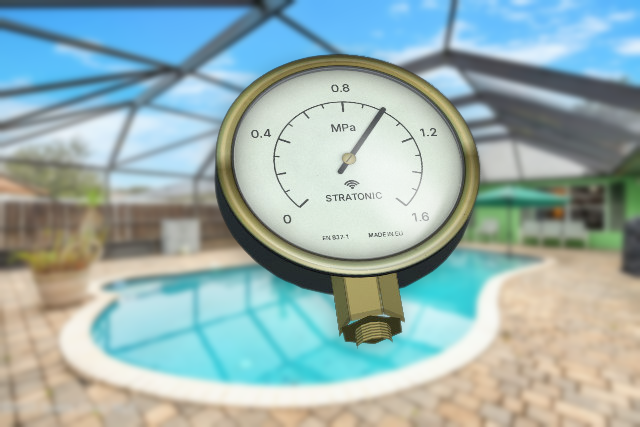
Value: 1 MPa
